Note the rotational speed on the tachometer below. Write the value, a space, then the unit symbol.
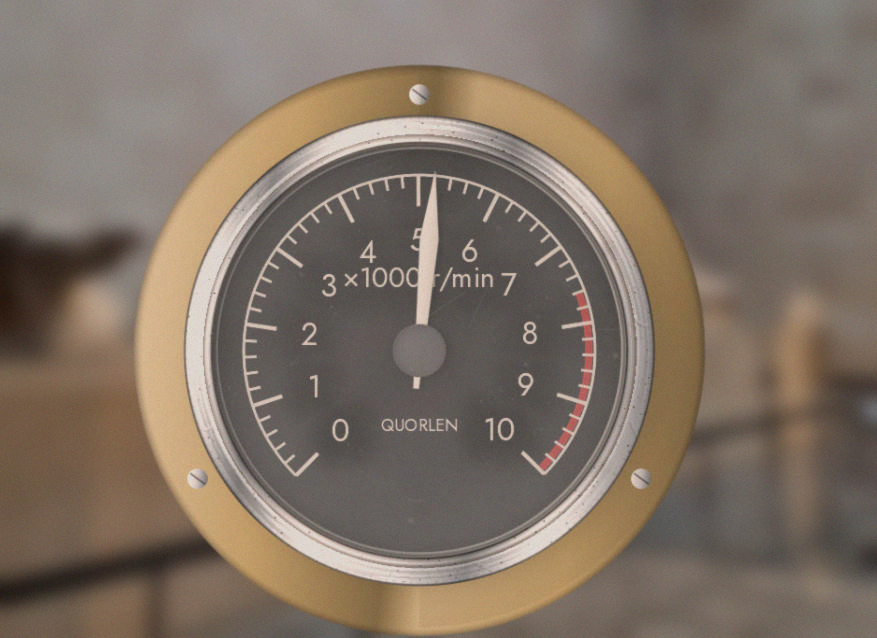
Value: 5200 rpm
